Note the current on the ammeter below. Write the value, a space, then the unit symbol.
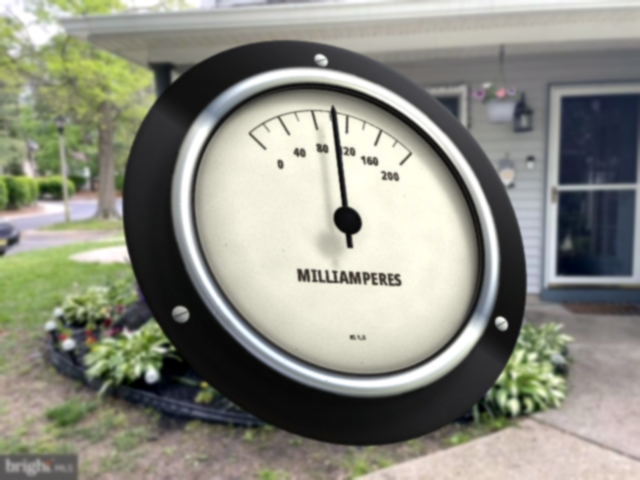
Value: 100 mA
